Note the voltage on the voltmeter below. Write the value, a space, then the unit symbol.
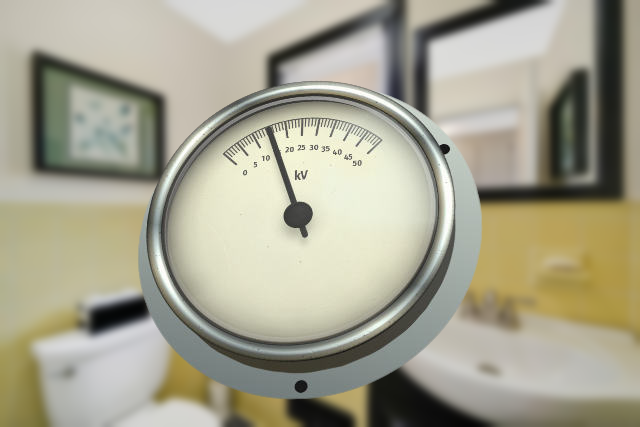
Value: 15 kV
